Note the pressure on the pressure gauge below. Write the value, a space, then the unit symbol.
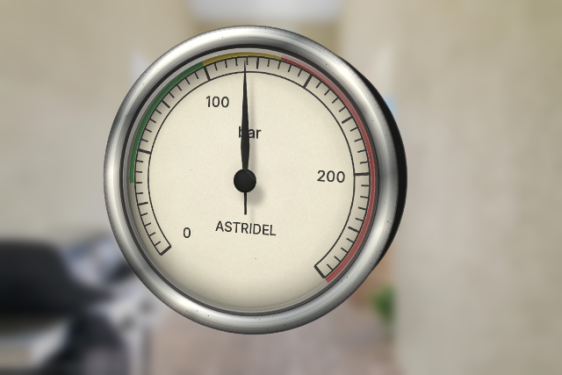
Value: 120 bar
